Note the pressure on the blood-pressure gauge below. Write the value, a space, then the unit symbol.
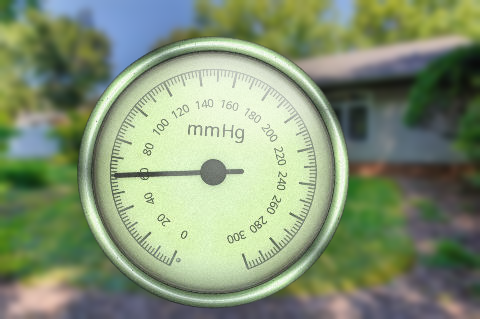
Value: 60 mmHg
